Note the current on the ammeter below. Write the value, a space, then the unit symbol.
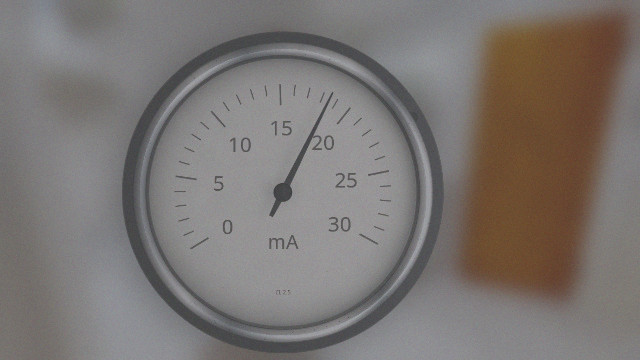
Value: 18.5 mA
